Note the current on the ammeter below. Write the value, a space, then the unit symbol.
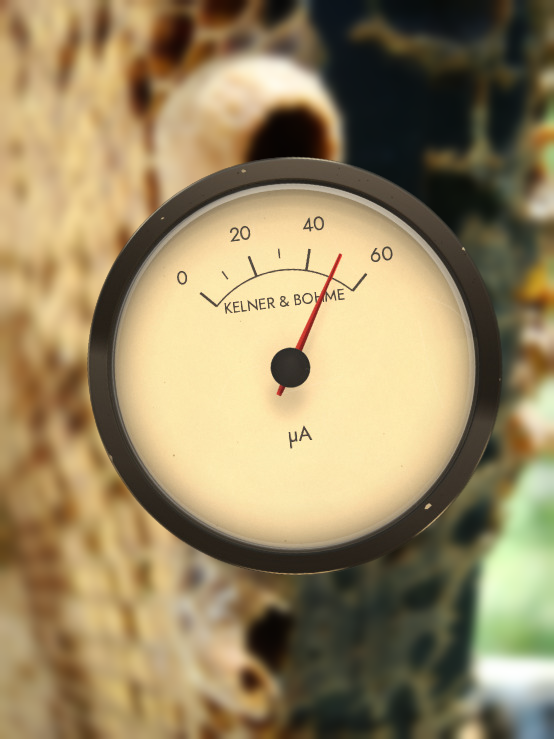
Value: 50 µA
